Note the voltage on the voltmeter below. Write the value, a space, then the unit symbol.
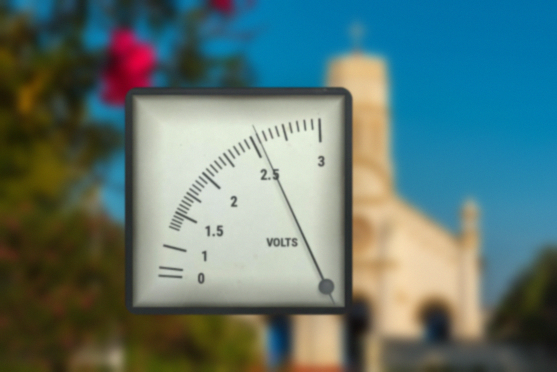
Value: 2.55 V
